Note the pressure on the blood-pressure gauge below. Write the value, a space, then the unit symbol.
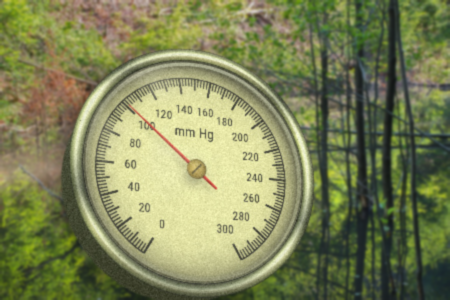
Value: 100 mmHg
